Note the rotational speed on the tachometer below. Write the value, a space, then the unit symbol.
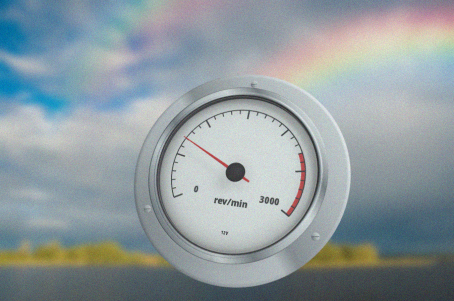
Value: 700 rpm
